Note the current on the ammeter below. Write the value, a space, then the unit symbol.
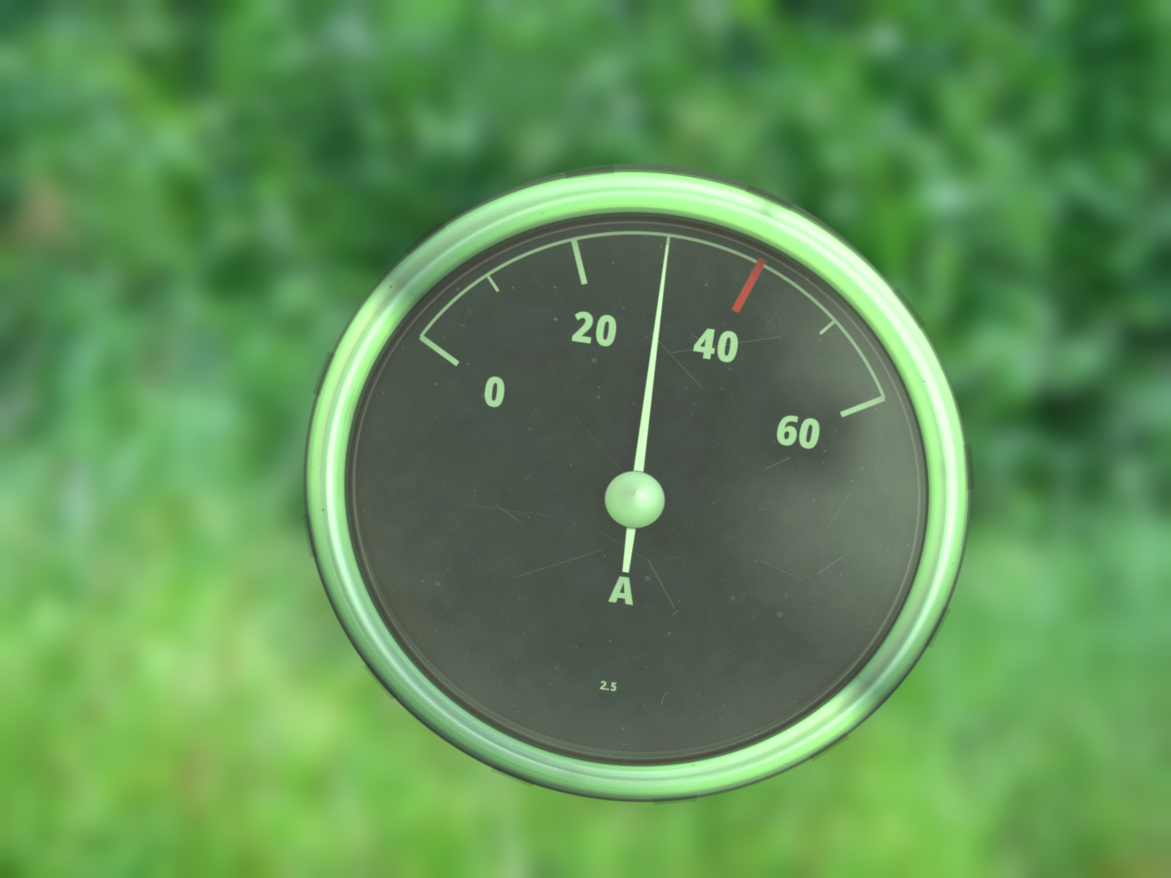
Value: 30 A
